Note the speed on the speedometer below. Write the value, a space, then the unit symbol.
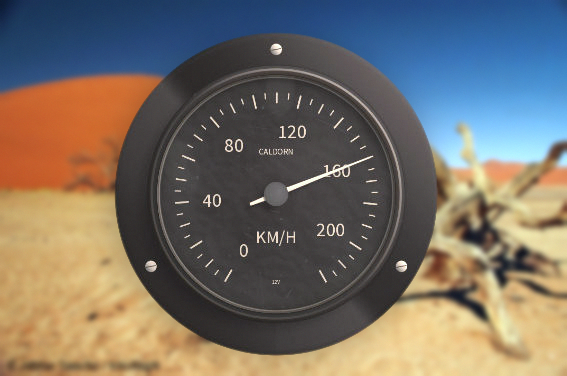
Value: 160 km/h
